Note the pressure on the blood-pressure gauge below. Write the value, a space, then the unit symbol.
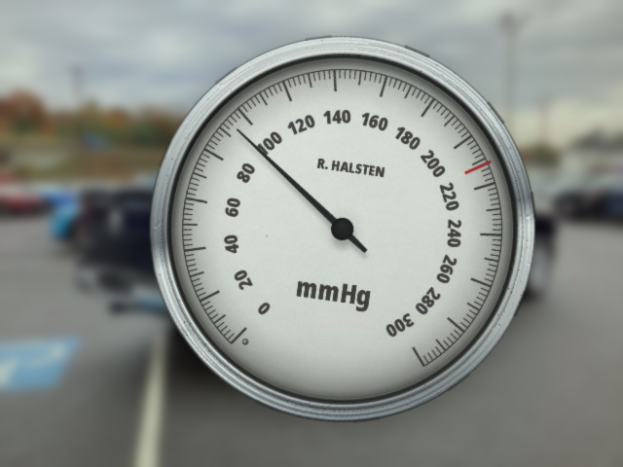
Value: 94 mmHg
